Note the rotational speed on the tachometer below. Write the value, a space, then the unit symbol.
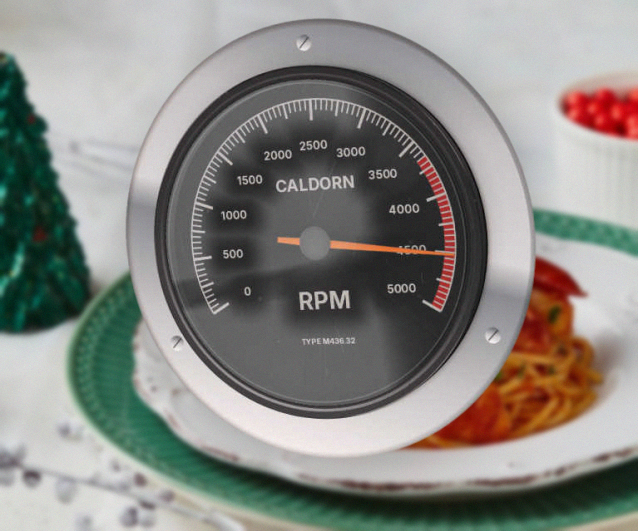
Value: 4500 rpm
